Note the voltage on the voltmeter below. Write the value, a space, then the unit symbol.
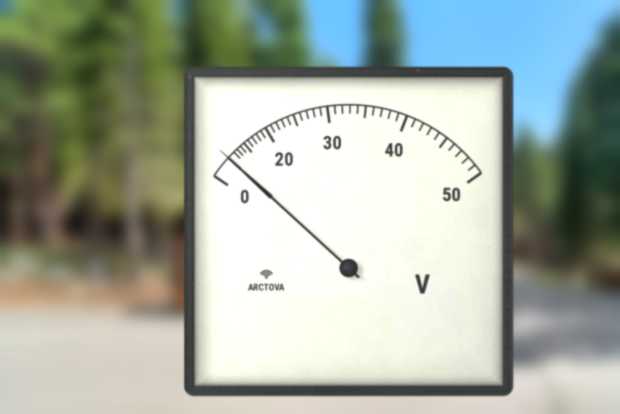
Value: 10 V
